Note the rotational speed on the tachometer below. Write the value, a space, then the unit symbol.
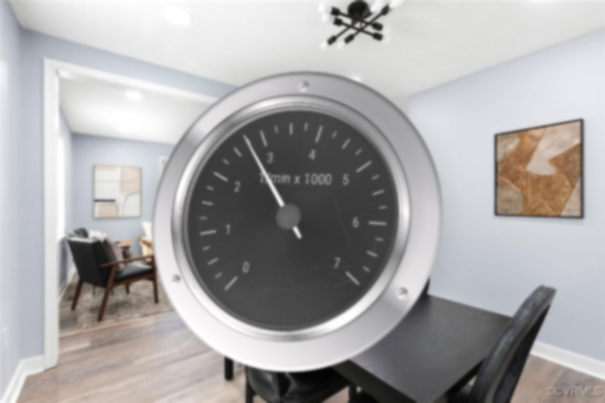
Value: 2750 rpm
